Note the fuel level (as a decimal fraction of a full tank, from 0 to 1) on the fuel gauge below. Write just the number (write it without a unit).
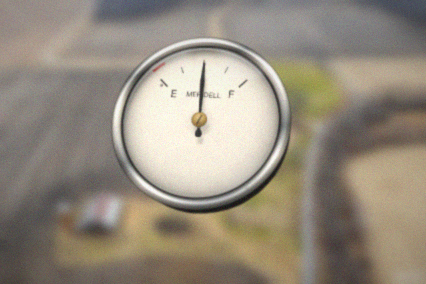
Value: 0.5
